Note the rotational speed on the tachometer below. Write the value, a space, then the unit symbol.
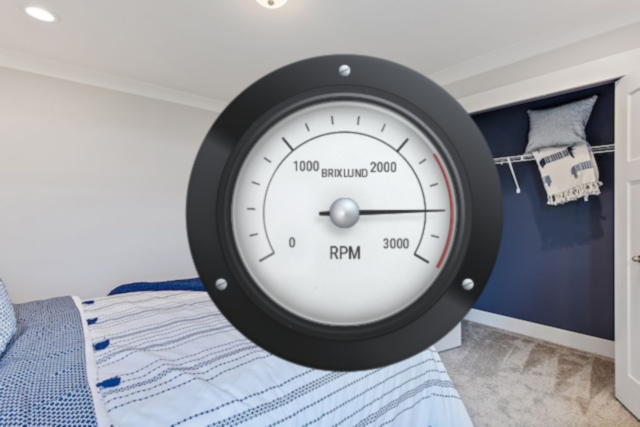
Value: 2600 rpm
